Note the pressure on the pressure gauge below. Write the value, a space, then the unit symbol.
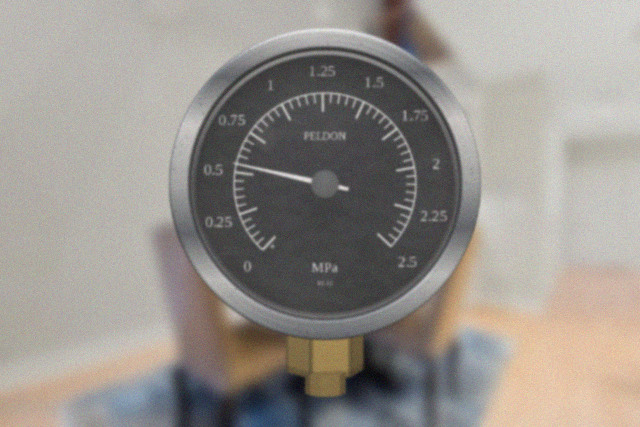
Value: 0.55 MPa
